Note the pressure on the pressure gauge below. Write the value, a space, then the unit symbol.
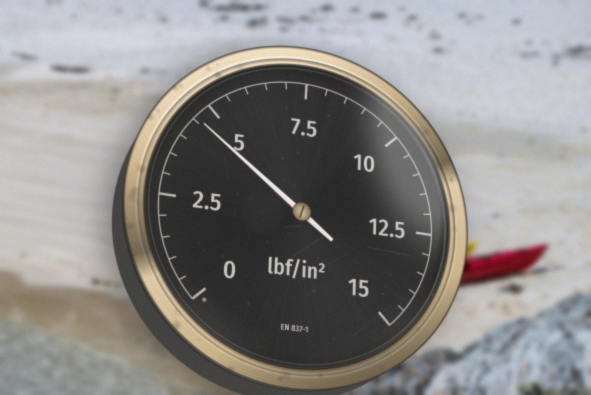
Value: 4.5 psi
